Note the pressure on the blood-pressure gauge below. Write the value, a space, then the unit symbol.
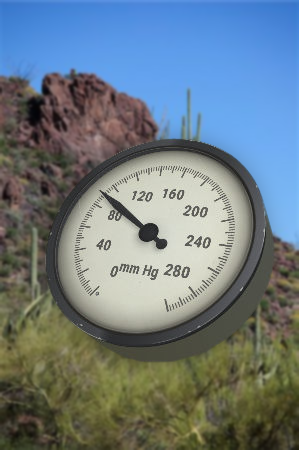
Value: 90 mmHg
